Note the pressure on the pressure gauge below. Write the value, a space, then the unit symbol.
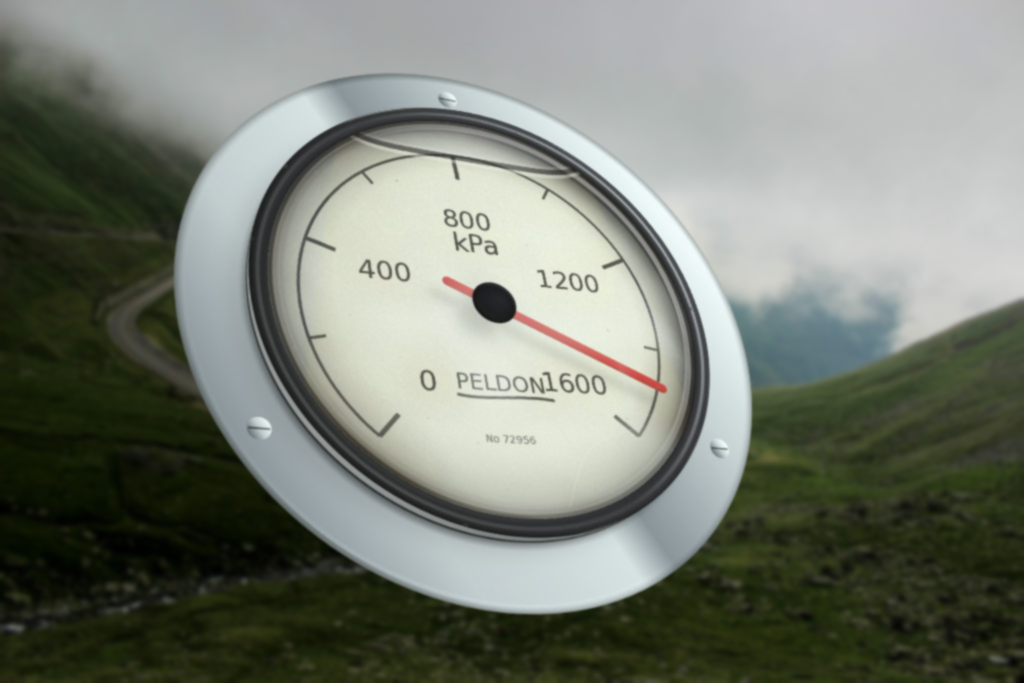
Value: 1500 kPa
